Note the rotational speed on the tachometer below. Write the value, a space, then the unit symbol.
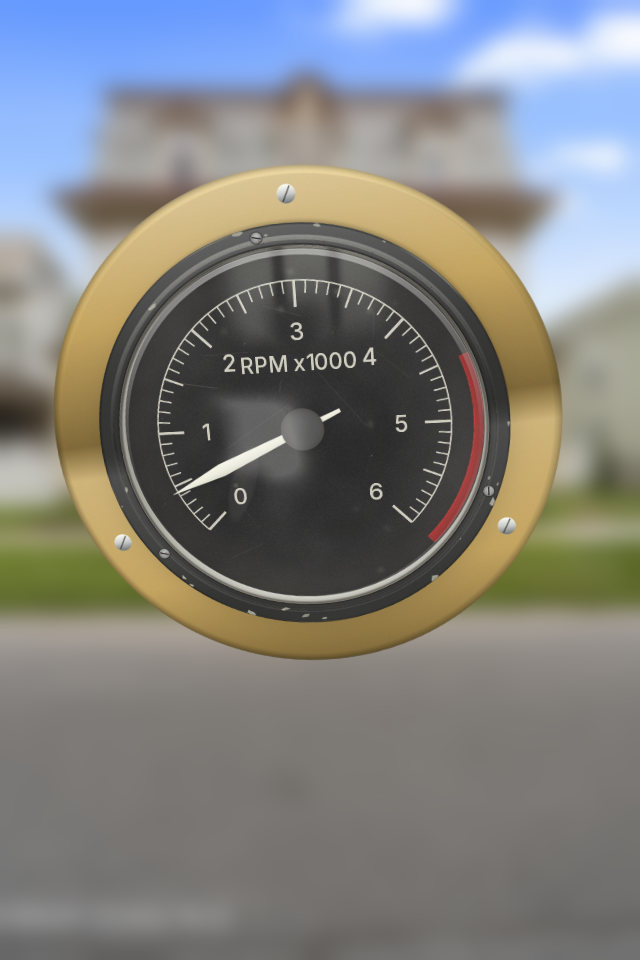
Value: 450 rpm
